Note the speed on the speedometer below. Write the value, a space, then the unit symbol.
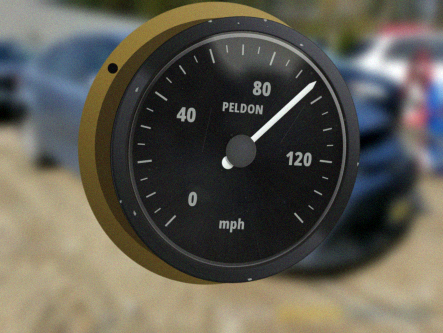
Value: 95 mph
